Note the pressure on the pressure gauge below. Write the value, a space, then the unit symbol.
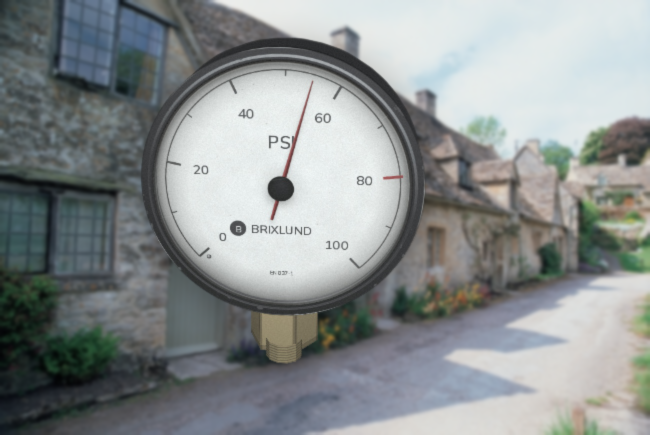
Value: 55 psi
